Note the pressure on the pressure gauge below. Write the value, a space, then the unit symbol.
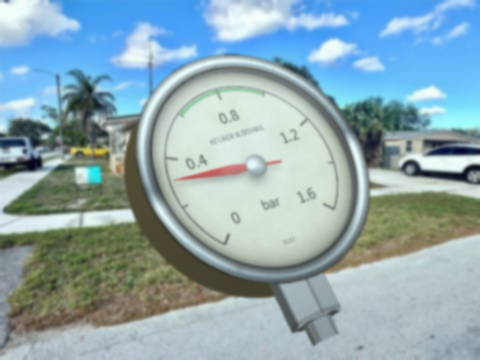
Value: 0.3 bar
